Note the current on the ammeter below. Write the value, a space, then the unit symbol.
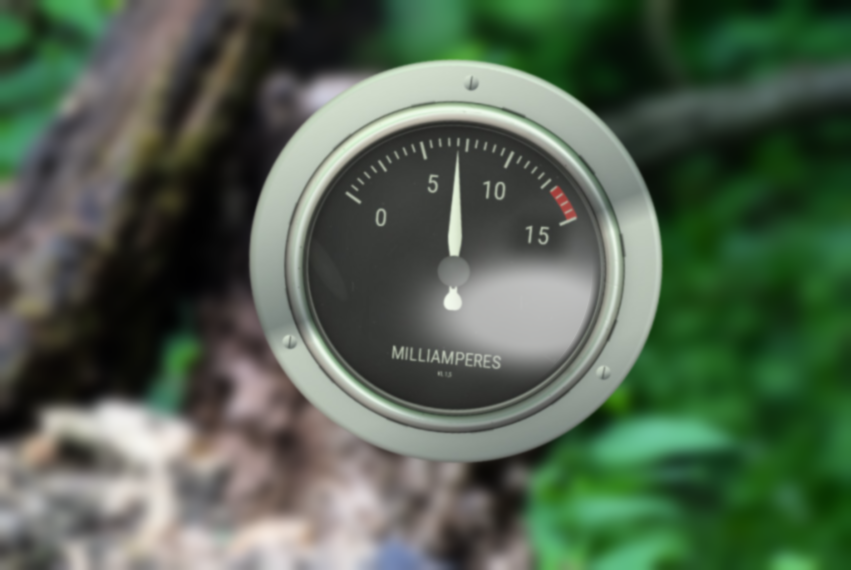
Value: 7 mA
